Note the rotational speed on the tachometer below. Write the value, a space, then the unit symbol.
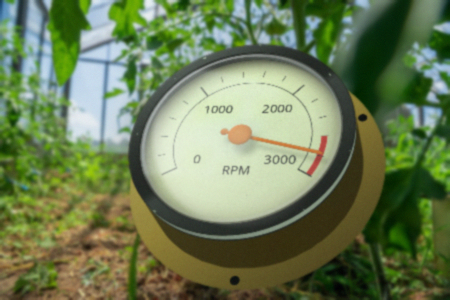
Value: 2800 rpm
